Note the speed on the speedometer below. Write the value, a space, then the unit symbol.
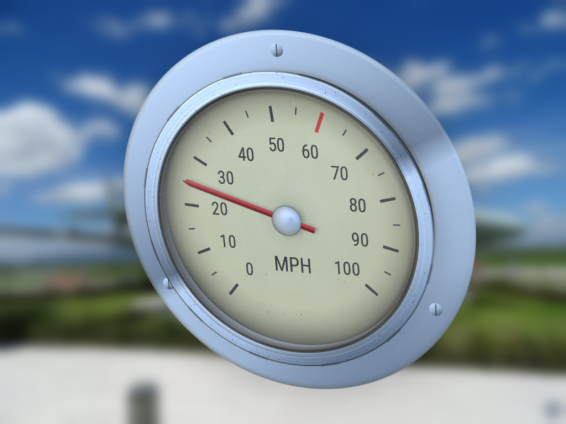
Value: 25 mph
